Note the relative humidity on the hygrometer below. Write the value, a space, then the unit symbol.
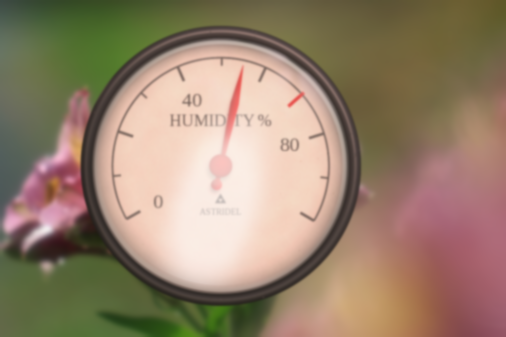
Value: 55 %
